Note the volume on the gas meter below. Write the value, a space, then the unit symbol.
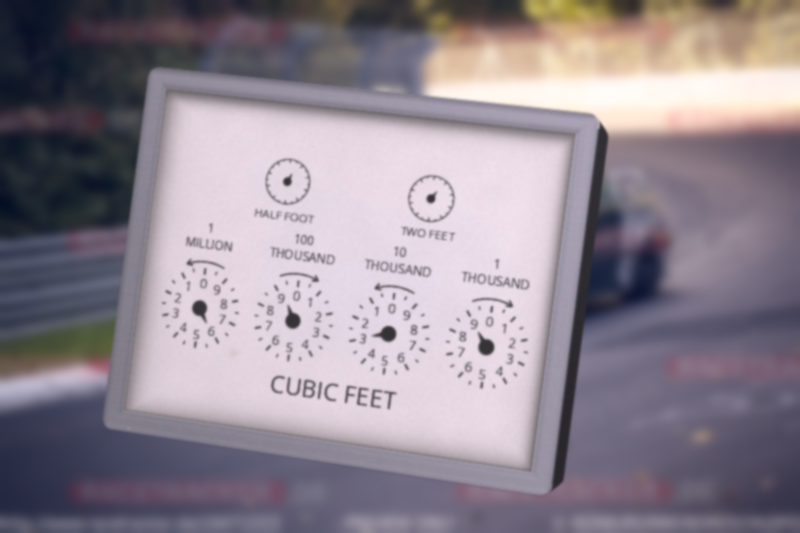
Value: 592900 ft³
